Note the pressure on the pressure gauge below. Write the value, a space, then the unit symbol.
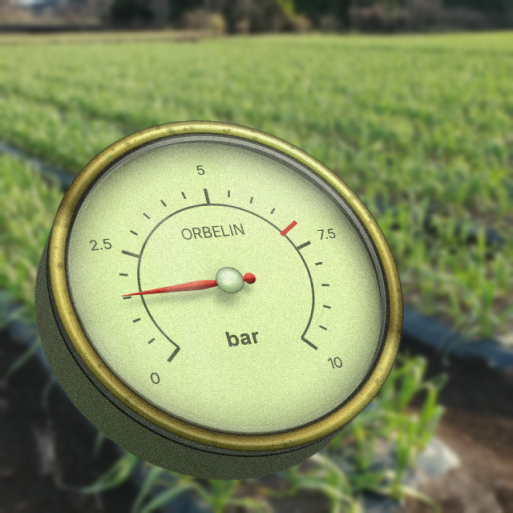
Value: 1.5 bar
